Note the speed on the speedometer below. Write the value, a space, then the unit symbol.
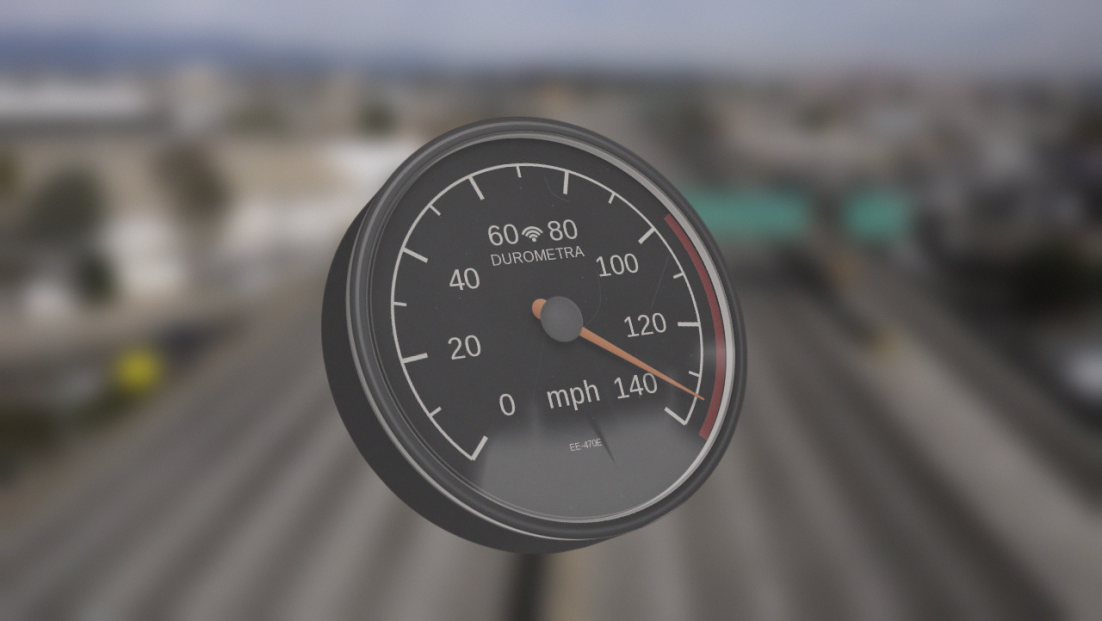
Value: 135 mph
